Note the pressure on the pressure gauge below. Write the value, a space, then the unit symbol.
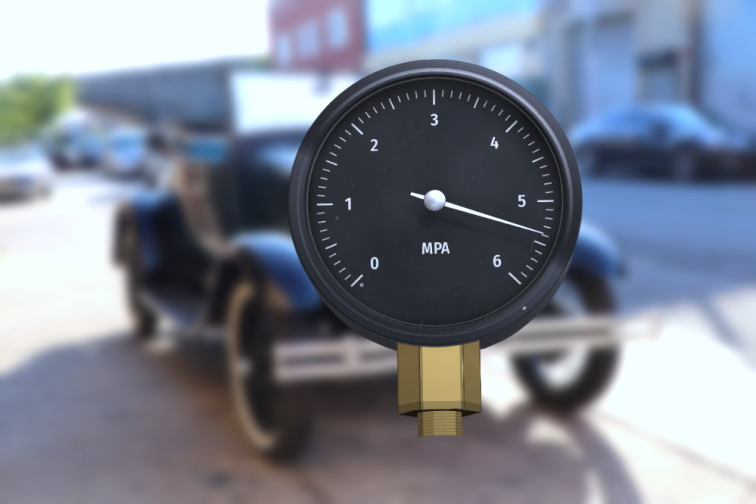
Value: 5.4 MPa
